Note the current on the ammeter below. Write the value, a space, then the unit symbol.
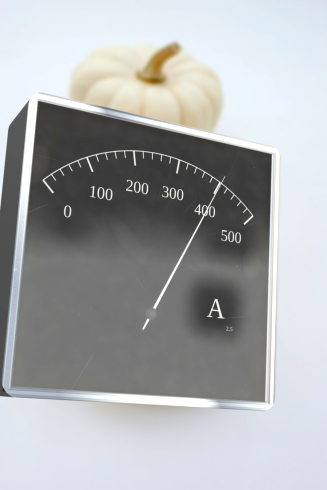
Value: 400 A
